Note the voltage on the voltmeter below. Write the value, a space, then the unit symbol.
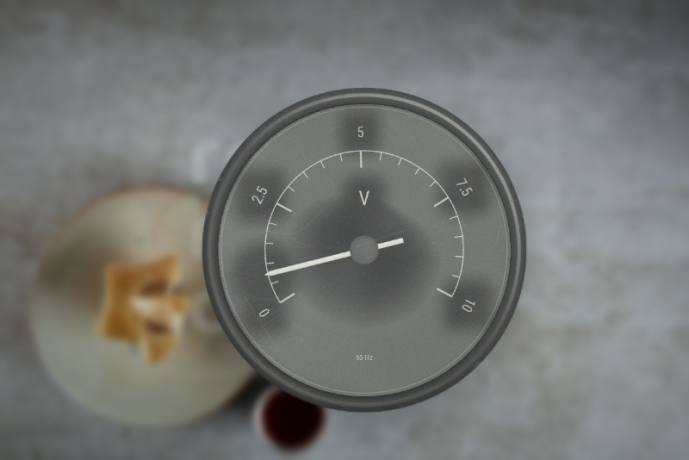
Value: 0.75 V
